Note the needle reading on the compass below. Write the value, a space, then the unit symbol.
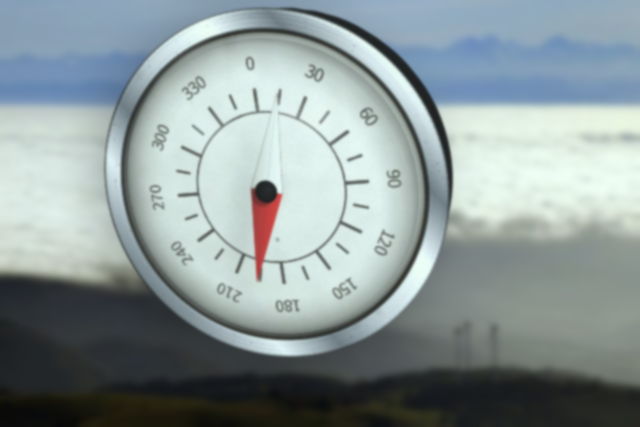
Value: 195 °
